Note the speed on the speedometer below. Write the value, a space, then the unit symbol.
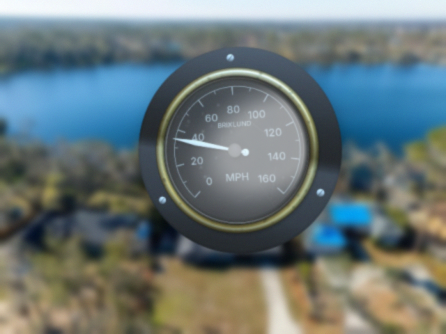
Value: 35 mph
